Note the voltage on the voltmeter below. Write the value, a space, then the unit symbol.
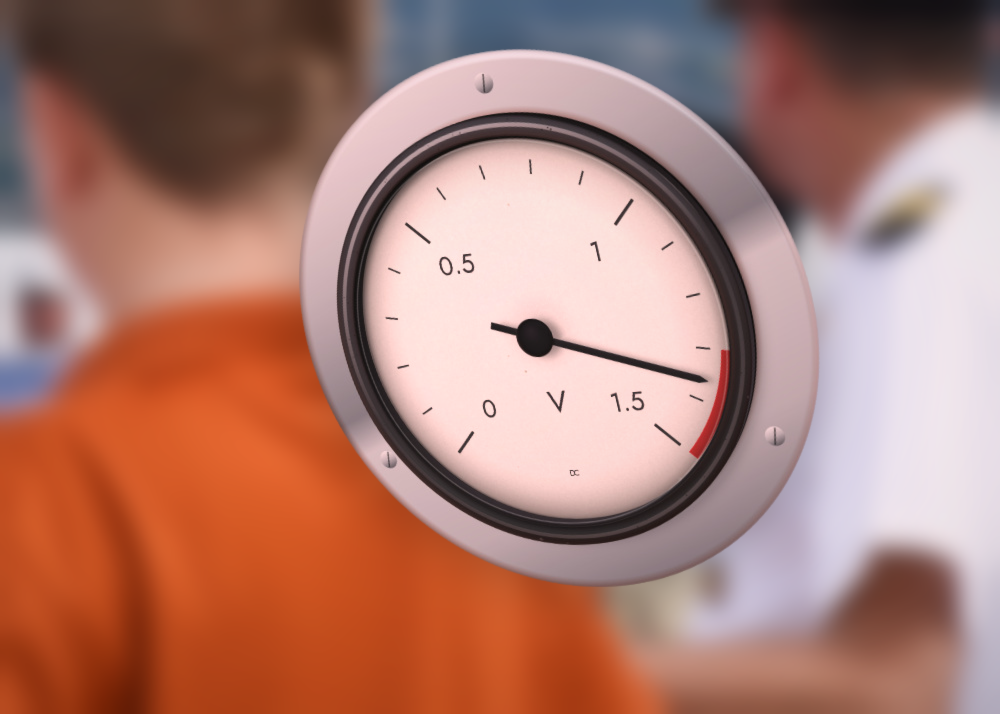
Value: 1.35 V
